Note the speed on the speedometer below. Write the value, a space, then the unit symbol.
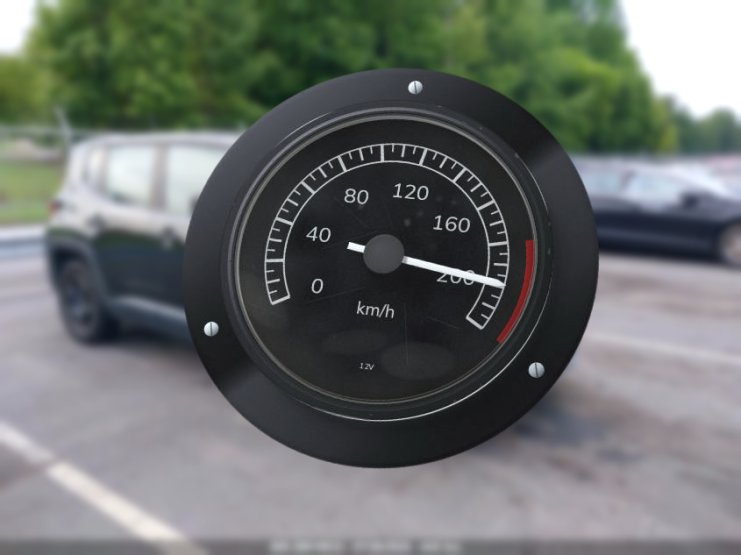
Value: 200 km/h
